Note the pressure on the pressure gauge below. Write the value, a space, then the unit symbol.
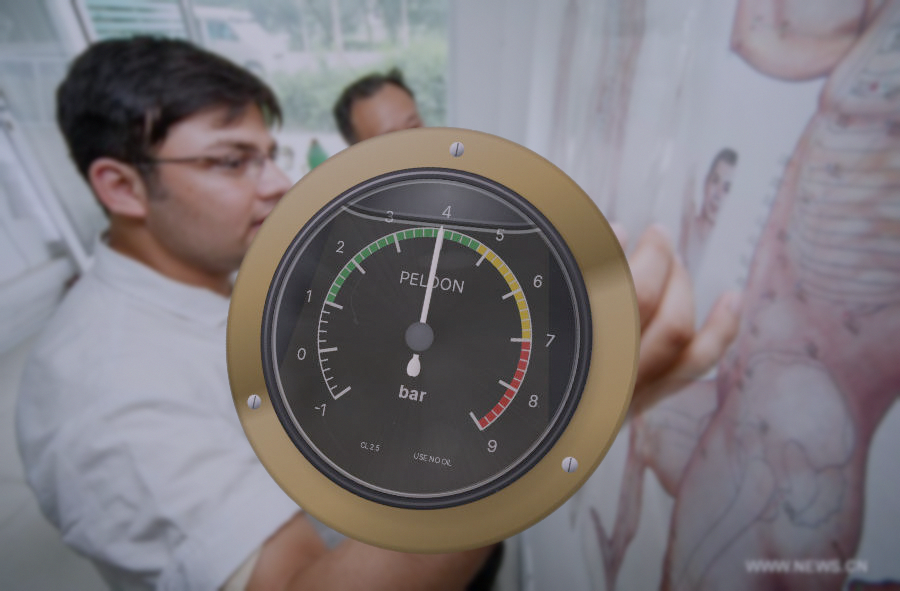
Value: 4 bar
